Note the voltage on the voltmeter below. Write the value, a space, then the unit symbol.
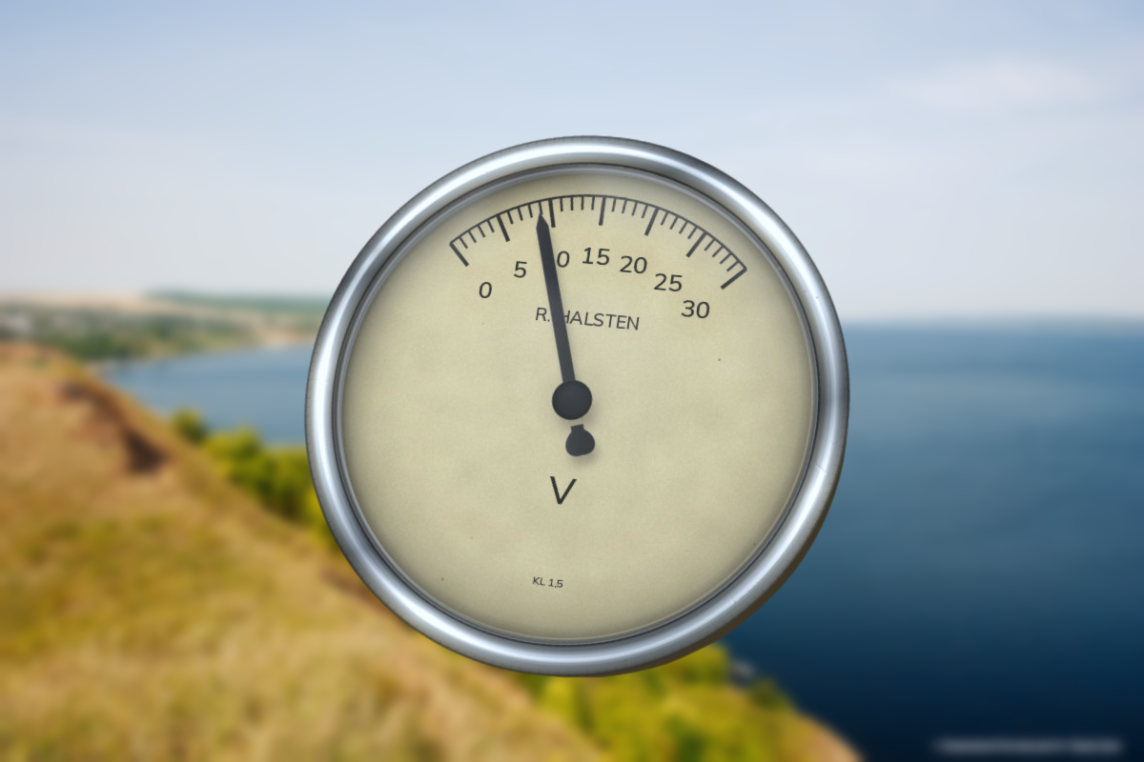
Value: 9 V
